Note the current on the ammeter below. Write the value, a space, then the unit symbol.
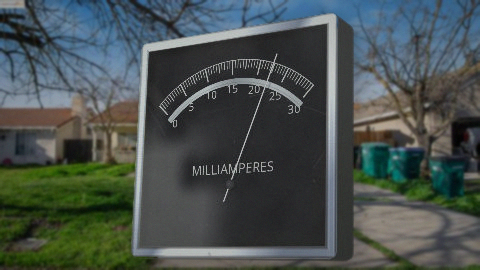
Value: 22.5 mA
